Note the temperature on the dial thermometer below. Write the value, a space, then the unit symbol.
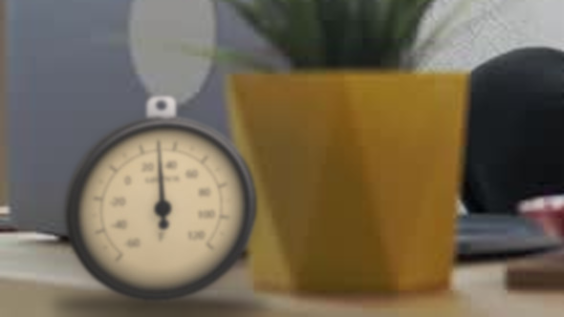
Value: 30 °F
